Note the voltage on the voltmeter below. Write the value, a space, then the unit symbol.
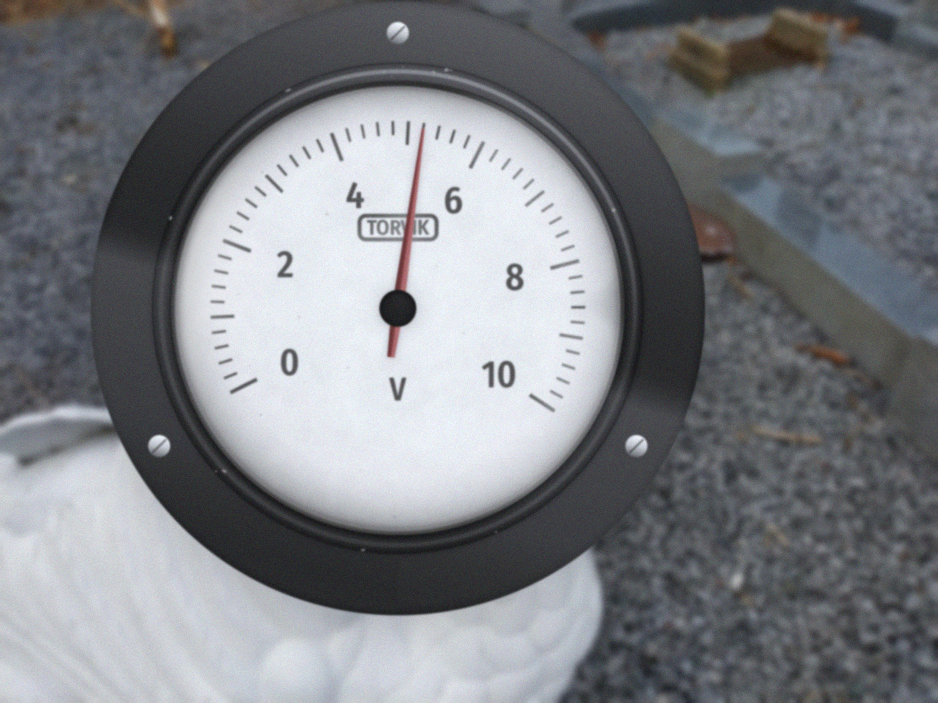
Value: 5.2 V
